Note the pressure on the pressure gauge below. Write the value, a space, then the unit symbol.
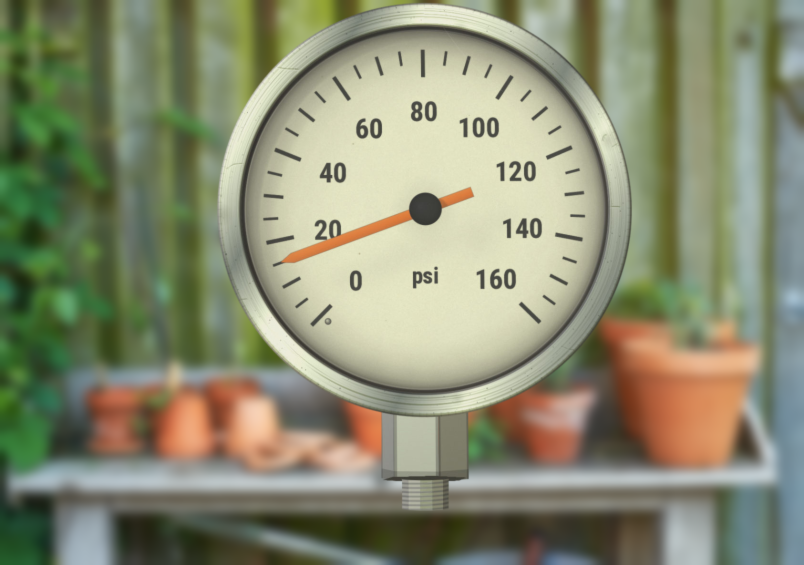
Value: 15 psi
